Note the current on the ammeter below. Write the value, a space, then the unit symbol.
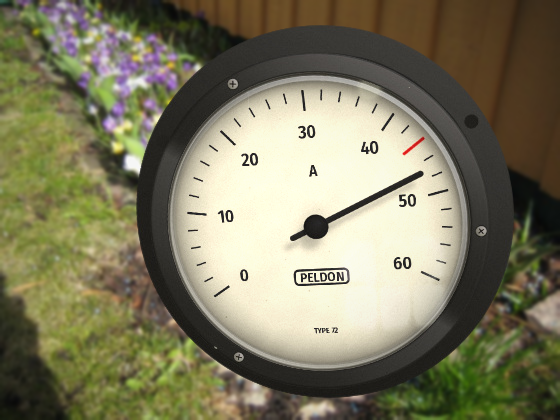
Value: 47 A
